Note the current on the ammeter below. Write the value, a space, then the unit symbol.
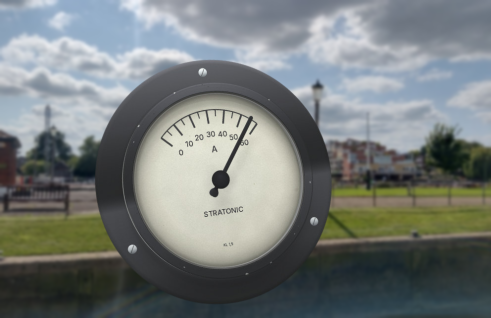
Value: 55 A
